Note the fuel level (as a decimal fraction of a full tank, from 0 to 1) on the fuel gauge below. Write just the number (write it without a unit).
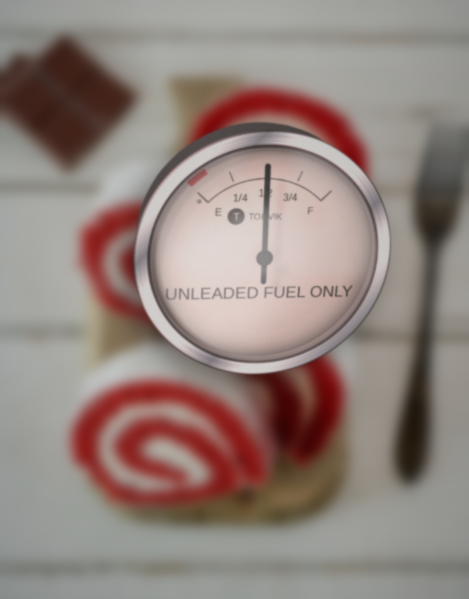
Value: 0.5
